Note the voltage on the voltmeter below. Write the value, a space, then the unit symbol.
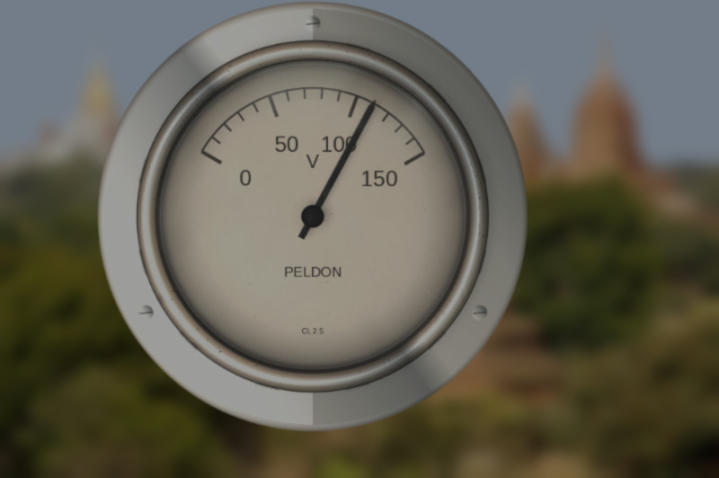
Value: 110 V
